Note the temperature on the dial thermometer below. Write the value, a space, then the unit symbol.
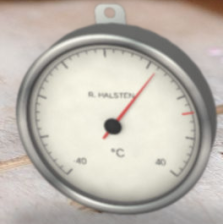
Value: 12 °C
